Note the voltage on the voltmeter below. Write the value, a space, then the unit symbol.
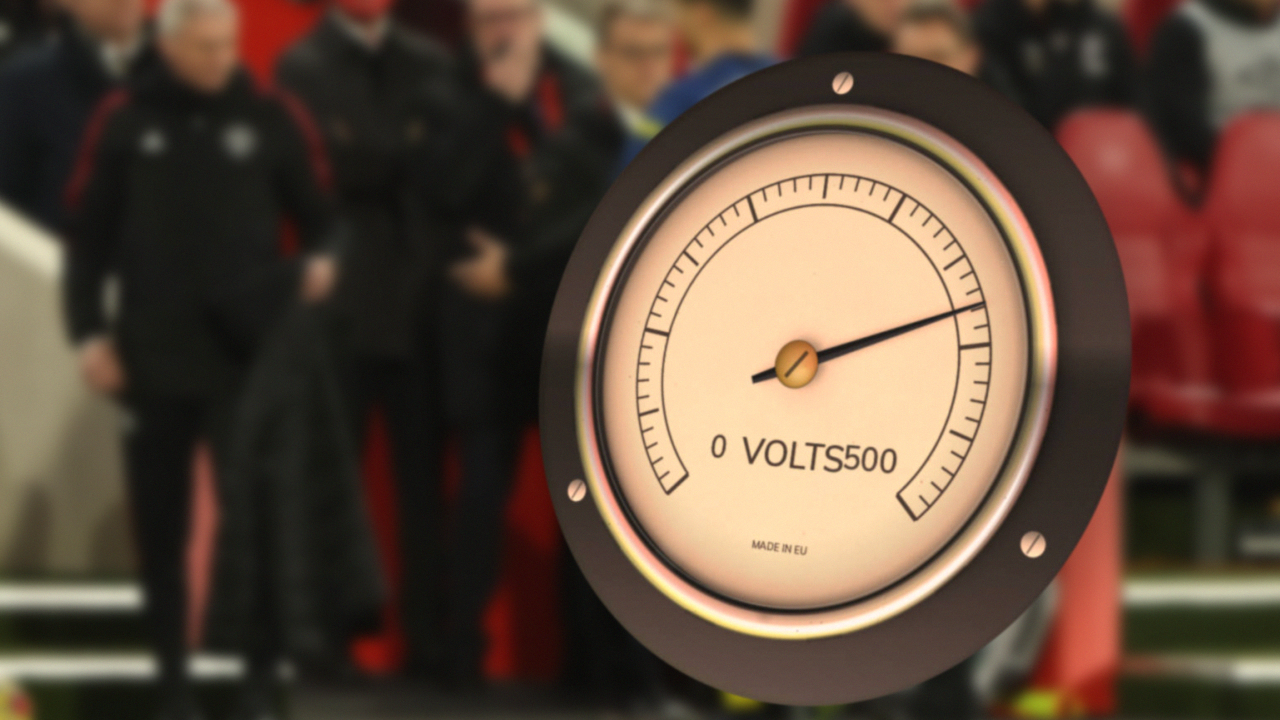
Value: 380 V
